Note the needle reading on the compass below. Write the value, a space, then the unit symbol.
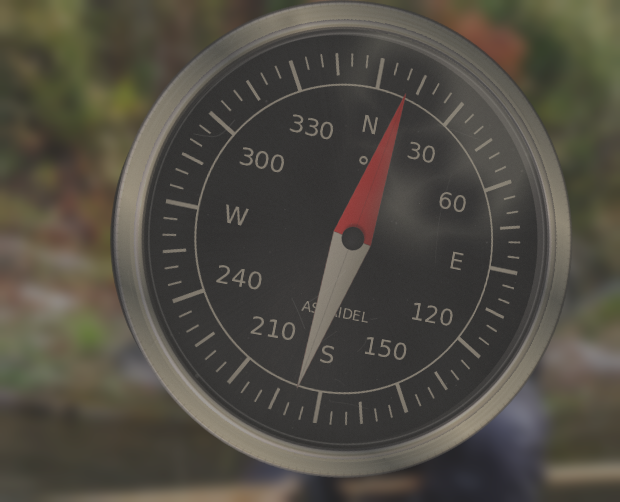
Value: 10 °
